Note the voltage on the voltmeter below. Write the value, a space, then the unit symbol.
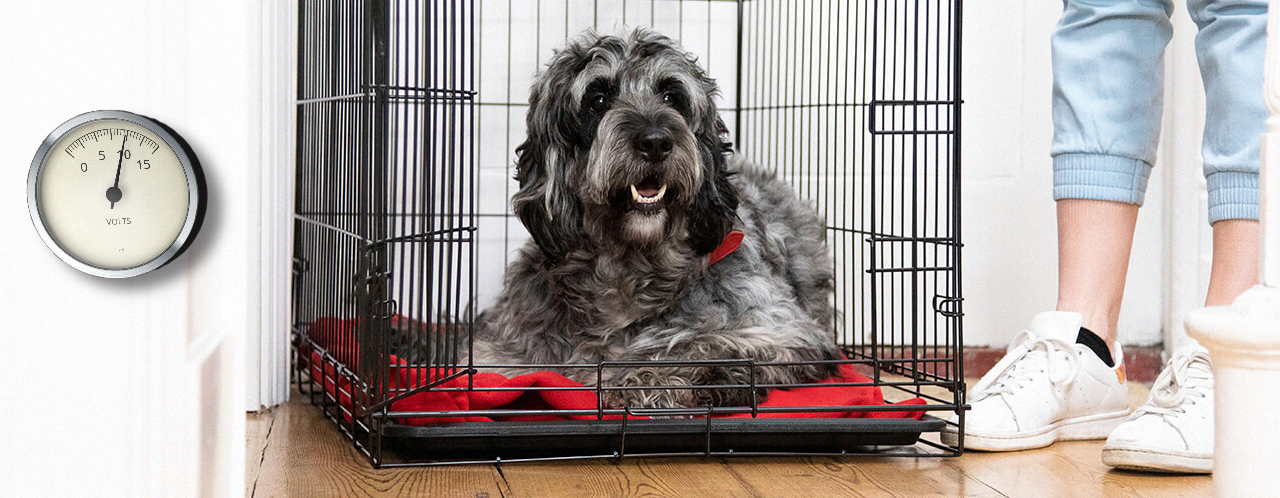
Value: 10 V
